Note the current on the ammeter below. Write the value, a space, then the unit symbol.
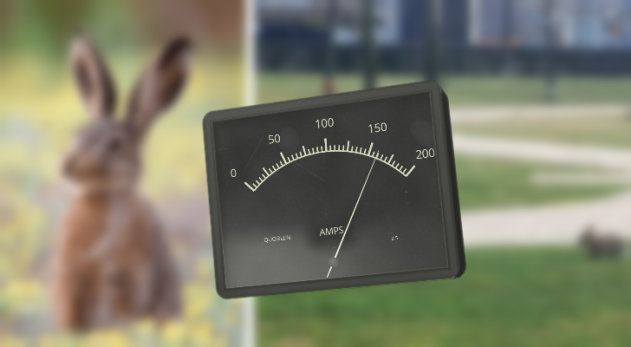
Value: 160 A
